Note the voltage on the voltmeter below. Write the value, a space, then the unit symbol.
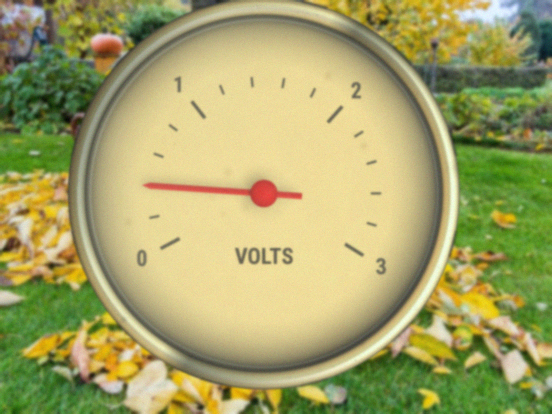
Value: 0.4 V
